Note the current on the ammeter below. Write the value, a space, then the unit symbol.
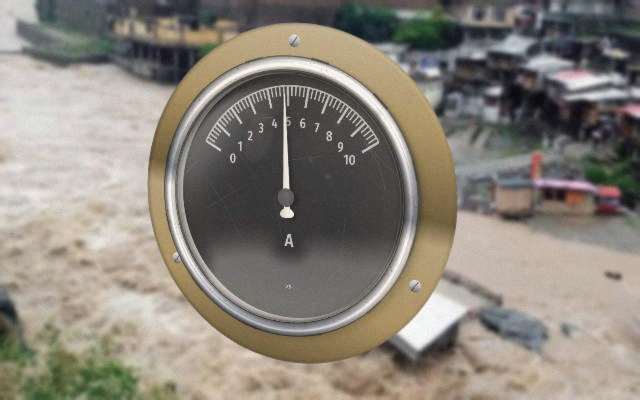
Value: 5 A
